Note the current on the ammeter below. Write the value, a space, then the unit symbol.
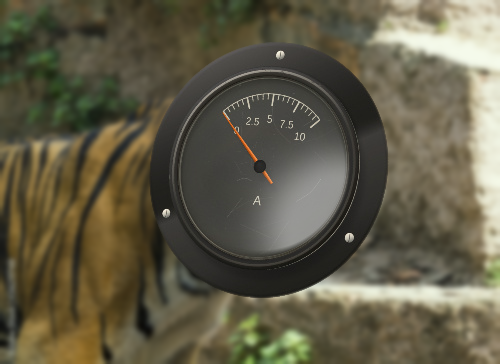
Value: 0 A
